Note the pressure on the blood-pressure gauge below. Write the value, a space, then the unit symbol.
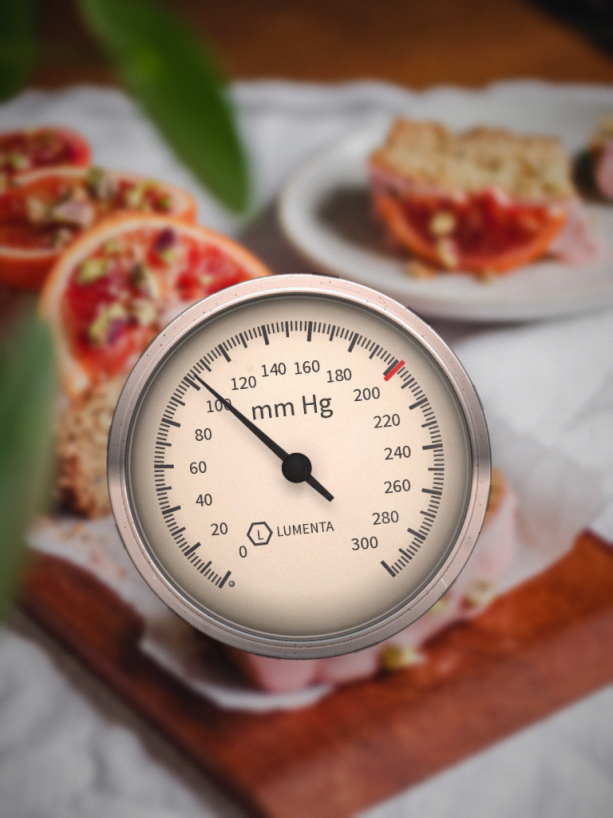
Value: 104 mmHg
